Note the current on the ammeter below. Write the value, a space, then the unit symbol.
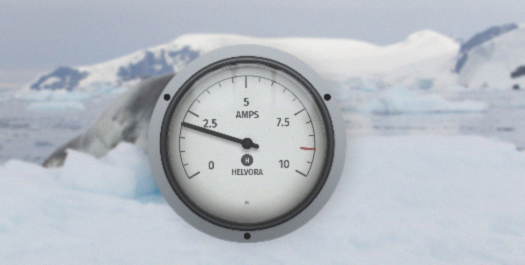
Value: 2 A
